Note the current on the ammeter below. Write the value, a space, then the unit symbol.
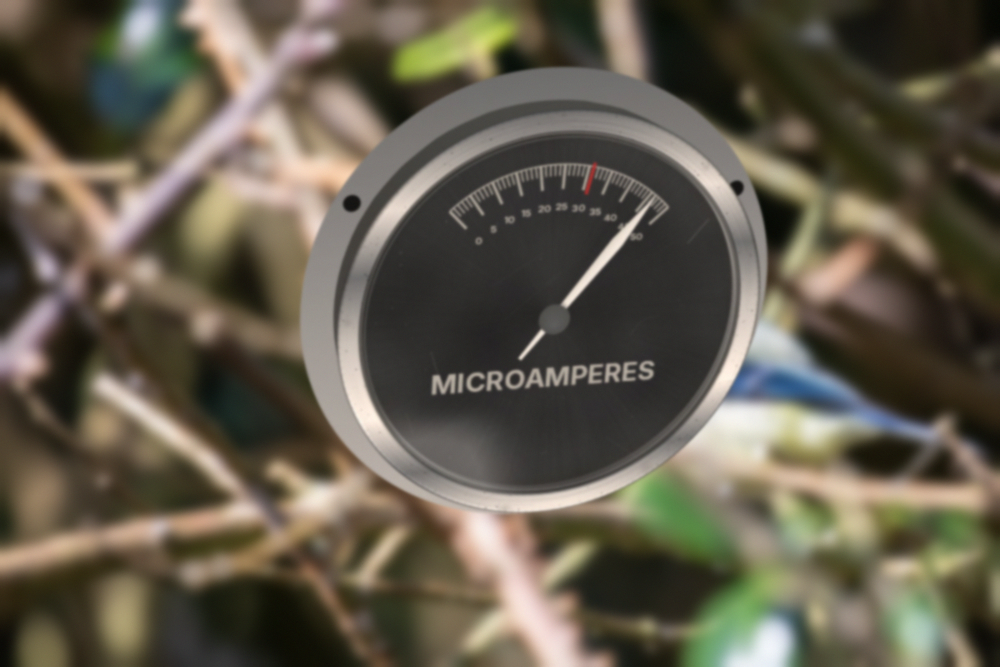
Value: 45 µA
